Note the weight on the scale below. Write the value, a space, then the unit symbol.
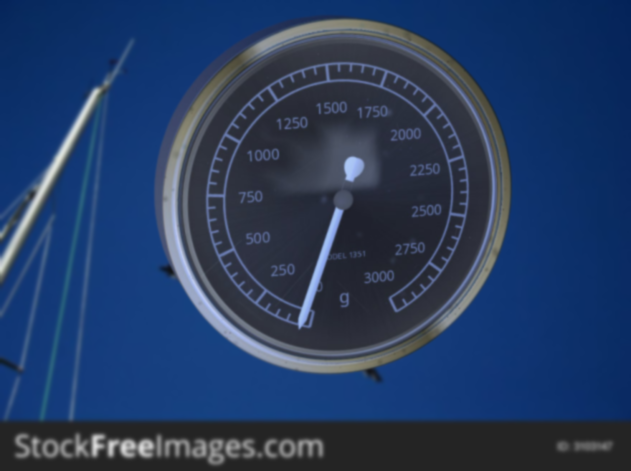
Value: 50 g
